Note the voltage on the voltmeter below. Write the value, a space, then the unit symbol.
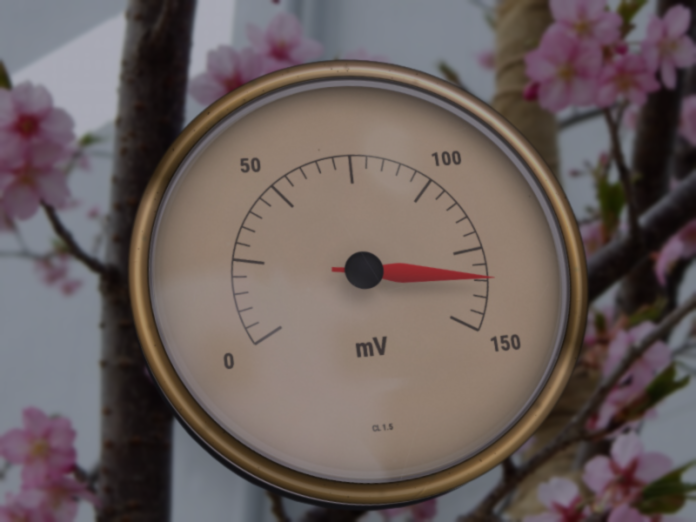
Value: 135 mV
